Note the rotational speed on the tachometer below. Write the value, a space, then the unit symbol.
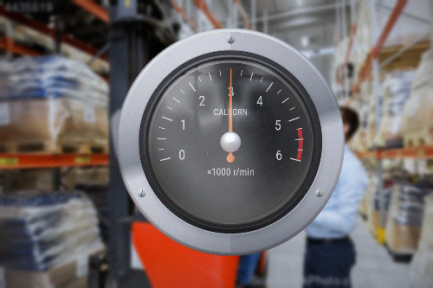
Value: 3000 rpm
